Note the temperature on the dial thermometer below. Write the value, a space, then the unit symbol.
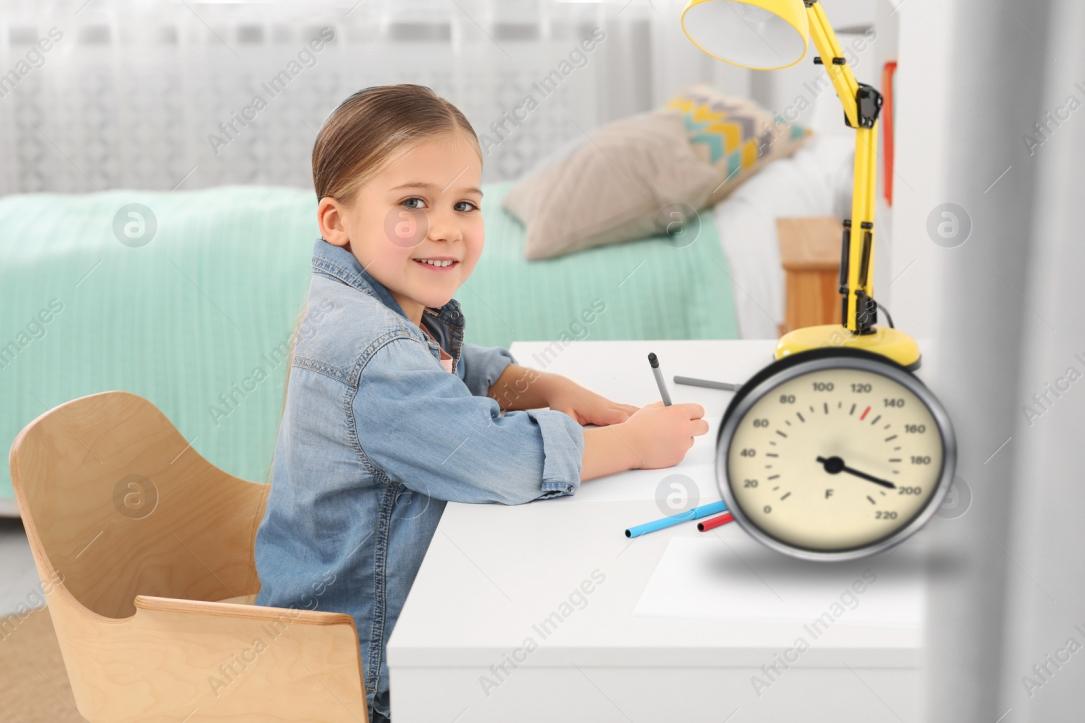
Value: 200 °F
